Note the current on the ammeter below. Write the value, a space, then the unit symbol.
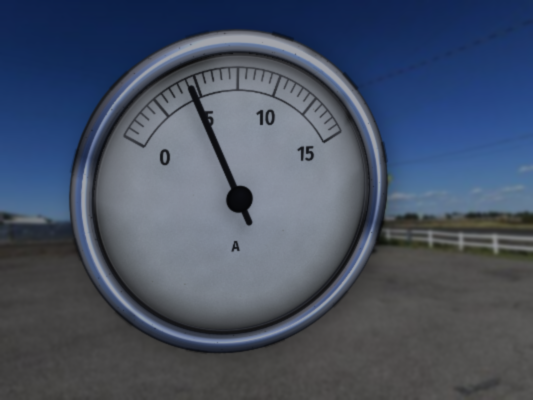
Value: 4.5 A
